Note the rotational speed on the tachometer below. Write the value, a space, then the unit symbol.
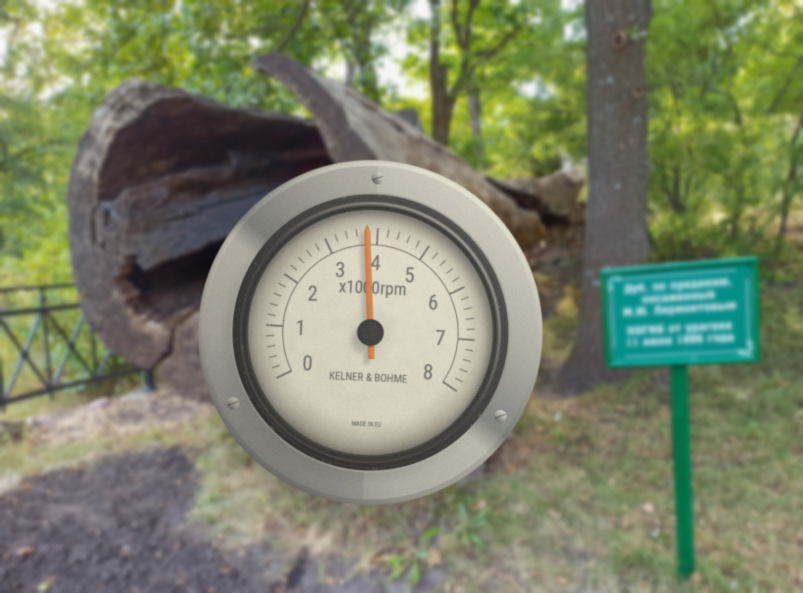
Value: 3800 rpm
